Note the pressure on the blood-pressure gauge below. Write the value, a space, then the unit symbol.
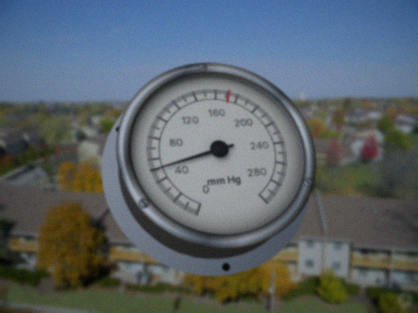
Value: 50 mmHg
